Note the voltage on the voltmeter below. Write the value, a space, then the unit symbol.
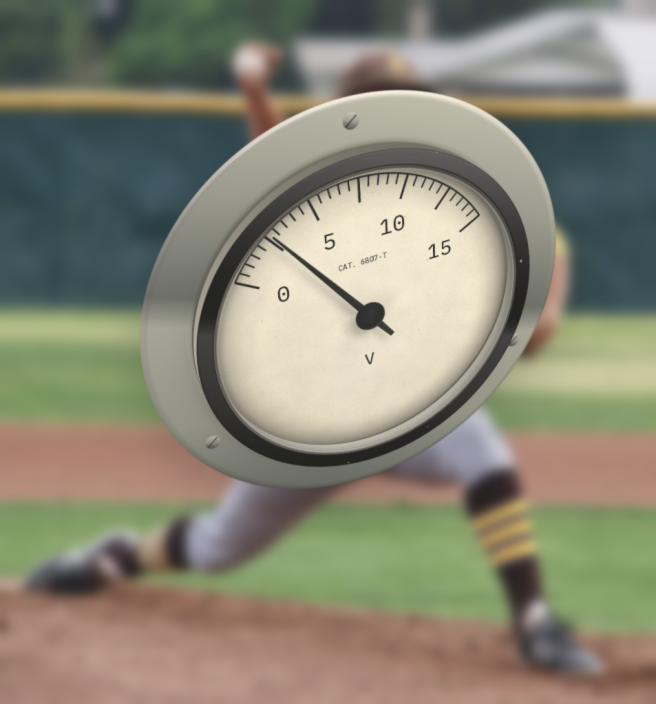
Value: 2.75 V
